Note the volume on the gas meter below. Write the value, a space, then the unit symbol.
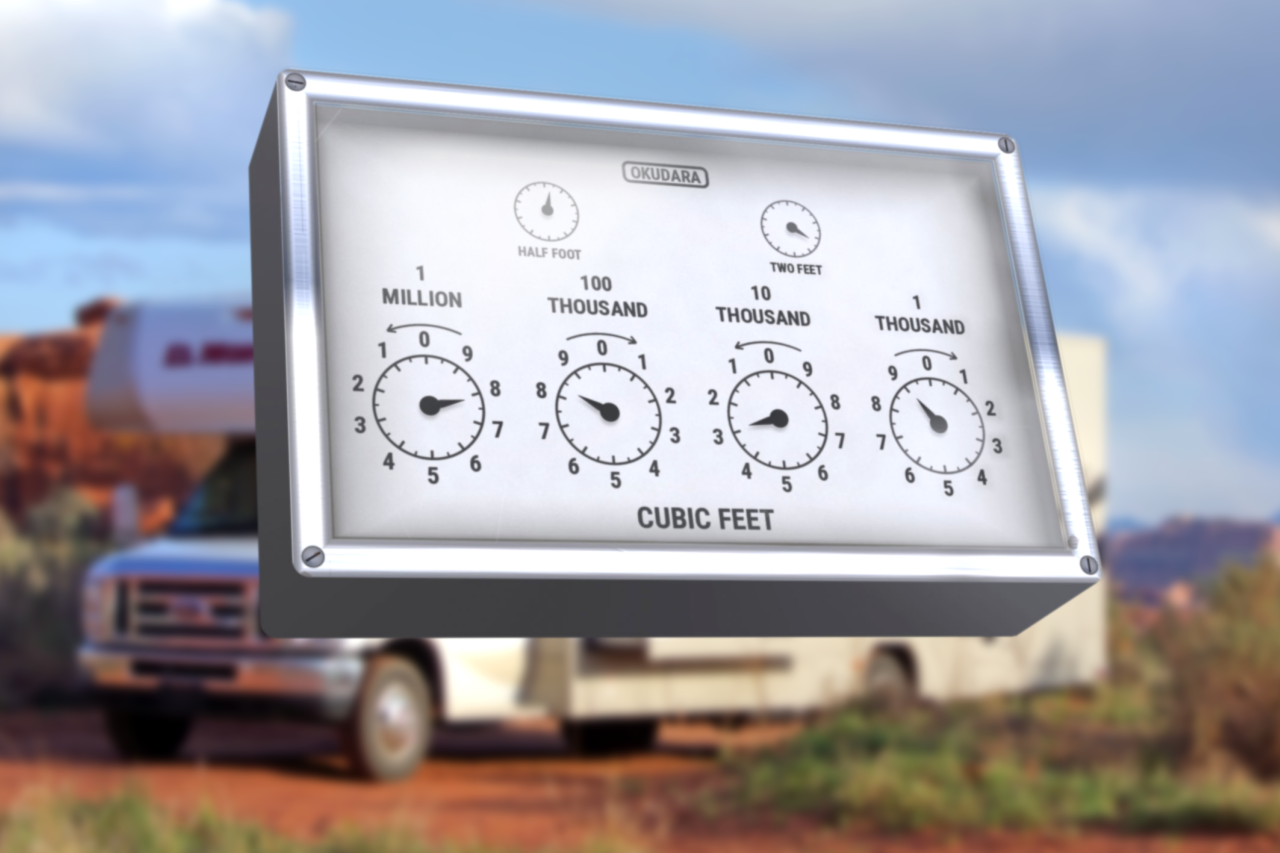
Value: 782900 ft³
